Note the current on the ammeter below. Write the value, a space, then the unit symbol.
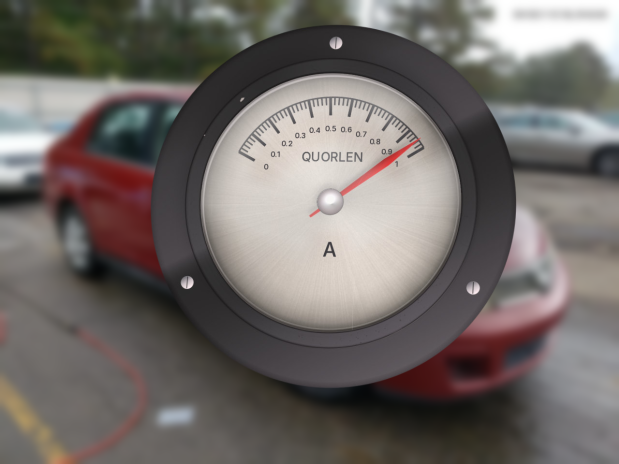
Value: 0.96 A
